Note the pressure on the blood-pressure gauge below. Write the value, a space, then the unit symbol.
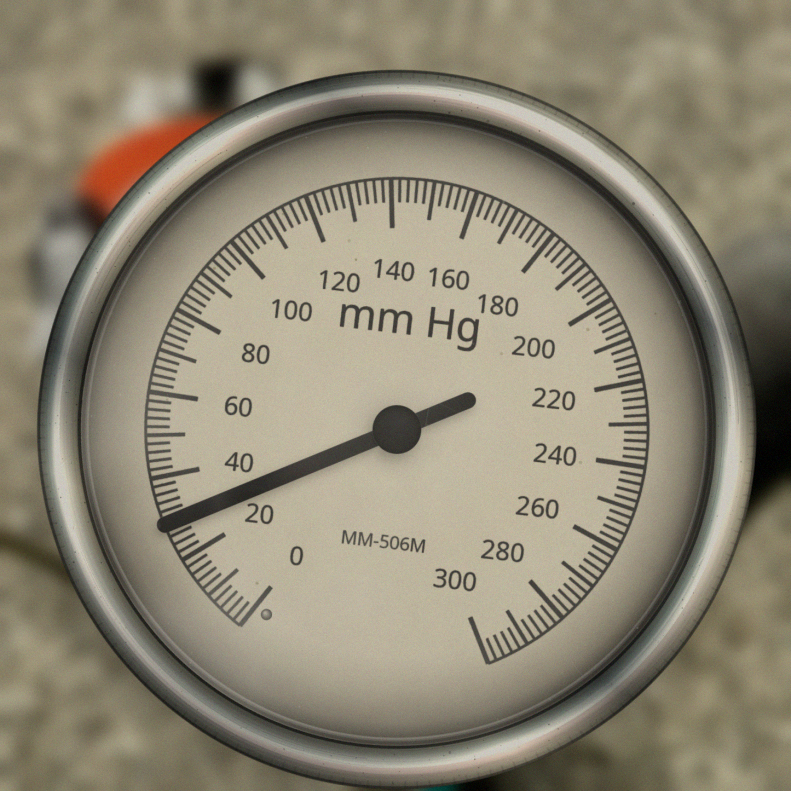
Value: 29 mmHg
